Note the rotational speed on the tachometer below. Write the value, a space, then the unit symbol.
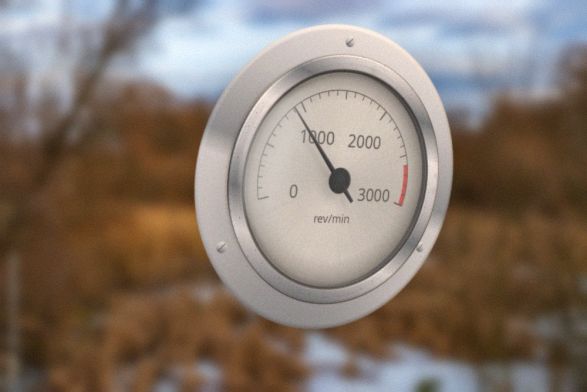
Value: 900 rpm
